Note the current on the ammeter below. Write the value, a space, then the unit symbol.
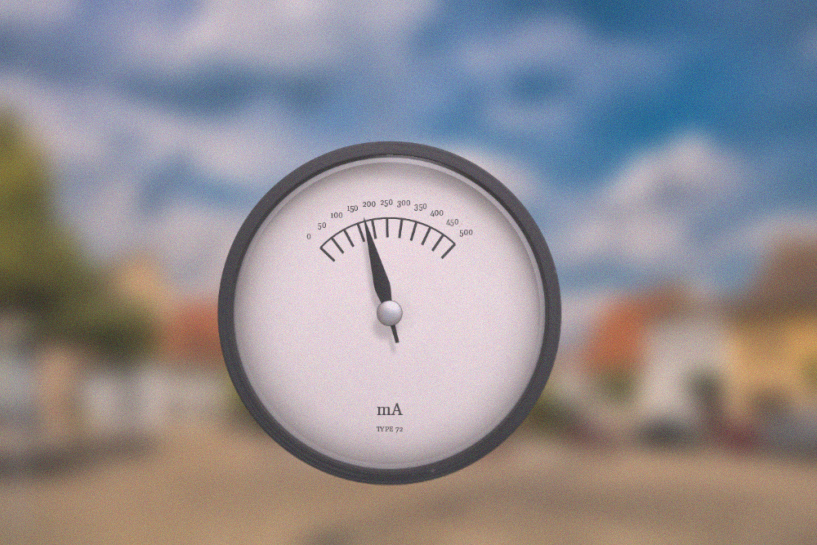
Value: 175 mA
